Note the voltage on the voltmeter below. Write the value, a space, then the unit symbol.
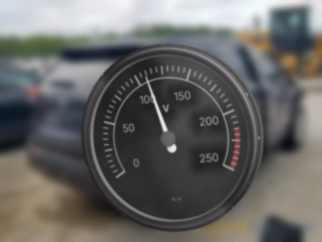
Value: 110 V
